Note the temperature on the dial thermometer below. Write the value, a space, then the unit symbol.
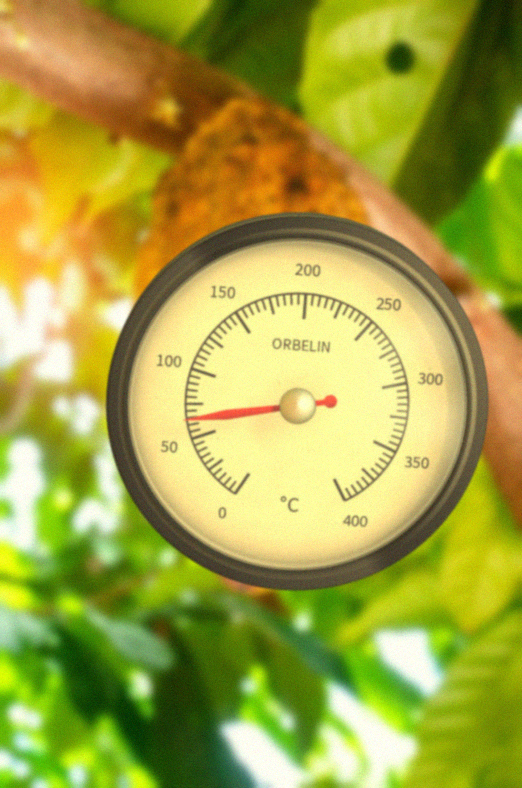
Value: 65 °C
